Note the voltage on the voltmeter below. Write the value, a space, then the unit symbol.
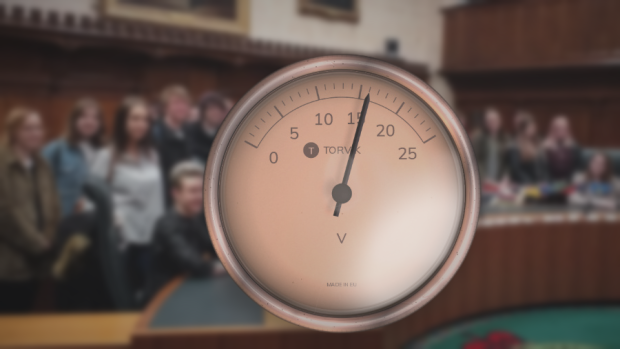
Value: 16 V
